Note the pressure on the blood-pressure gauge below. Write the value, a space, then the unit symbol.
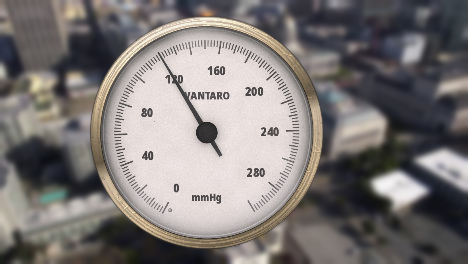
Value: 120 mmHg
